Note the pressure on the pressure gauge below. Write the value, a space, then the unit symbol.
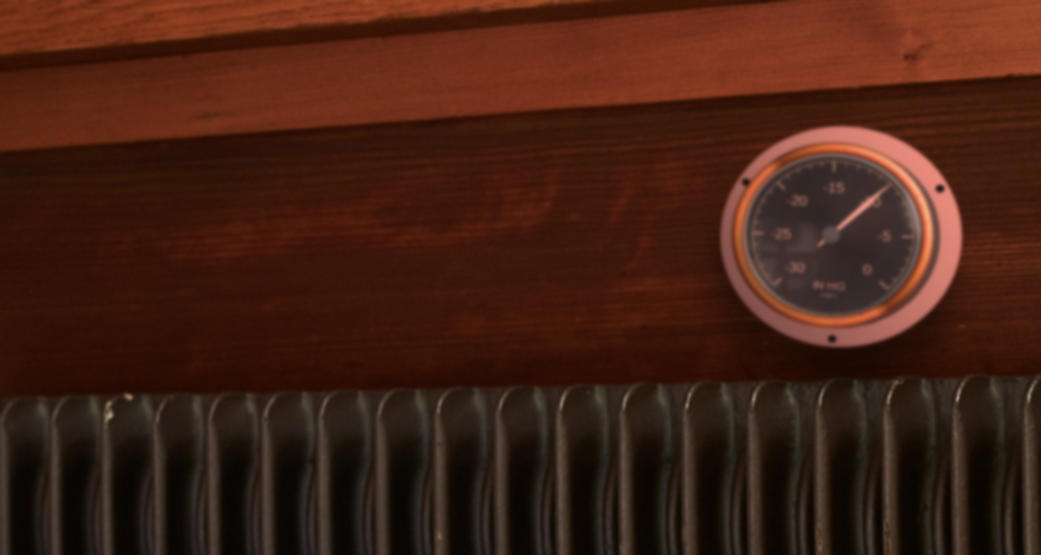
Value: -10 inHg
